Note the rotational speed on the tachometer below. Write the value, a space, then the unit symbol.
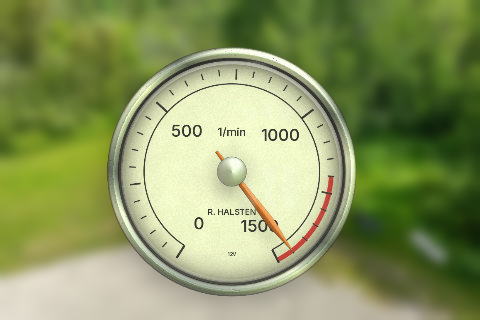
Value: 1450 rpm
